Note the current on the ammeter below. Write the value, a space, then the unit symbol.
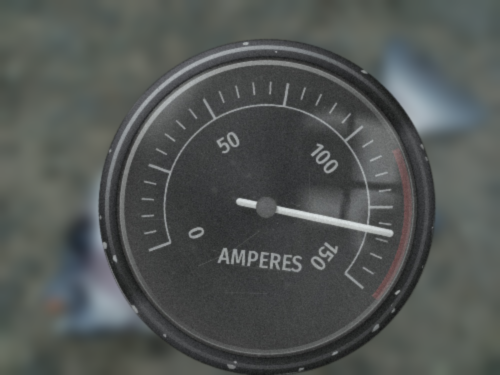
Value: 132.5 A
